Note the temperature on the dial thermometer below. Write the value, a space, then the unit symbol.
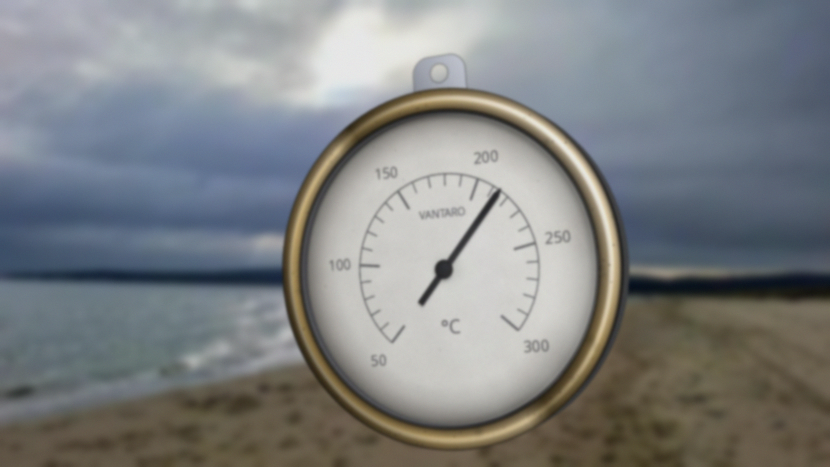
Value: 215 °C
